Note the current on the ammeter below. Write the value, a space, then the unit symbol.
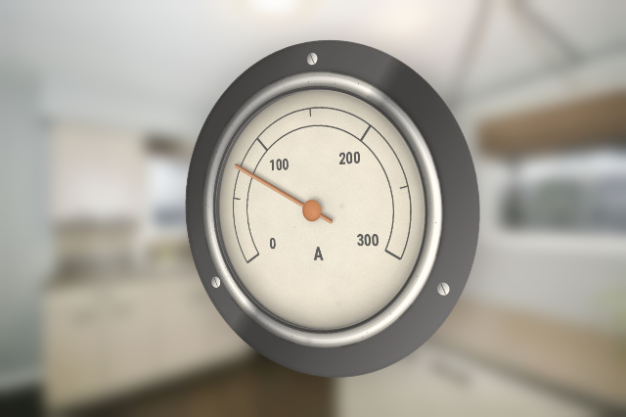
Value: 75 A
